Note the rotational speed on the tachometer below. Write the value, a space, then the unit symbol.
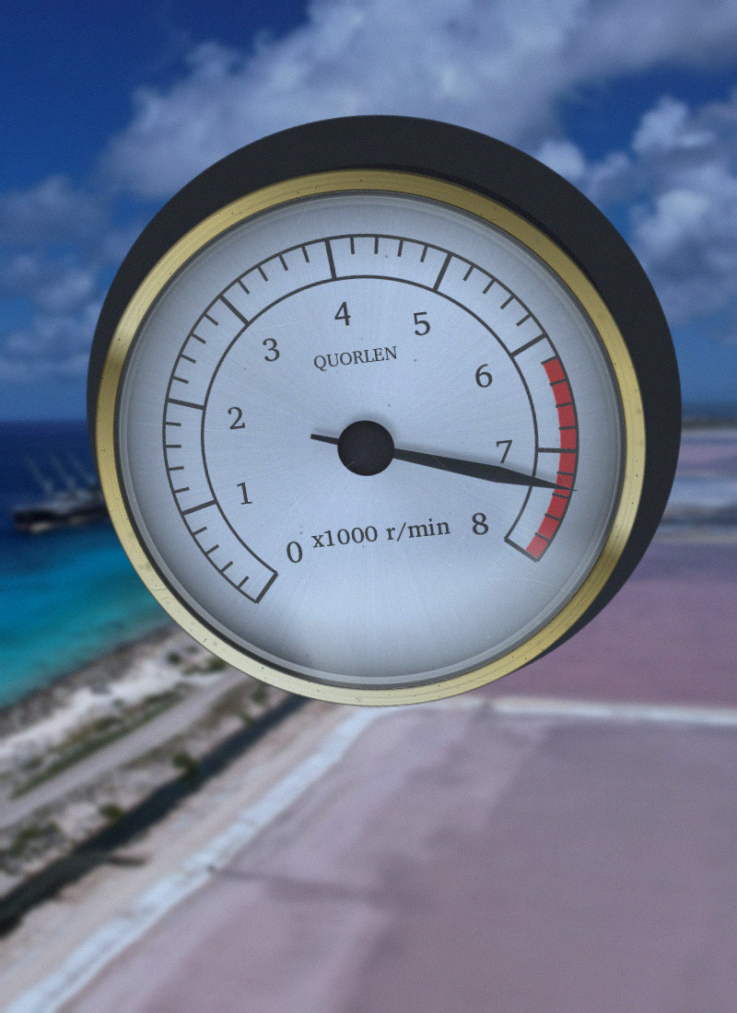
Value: 7300 rpm
